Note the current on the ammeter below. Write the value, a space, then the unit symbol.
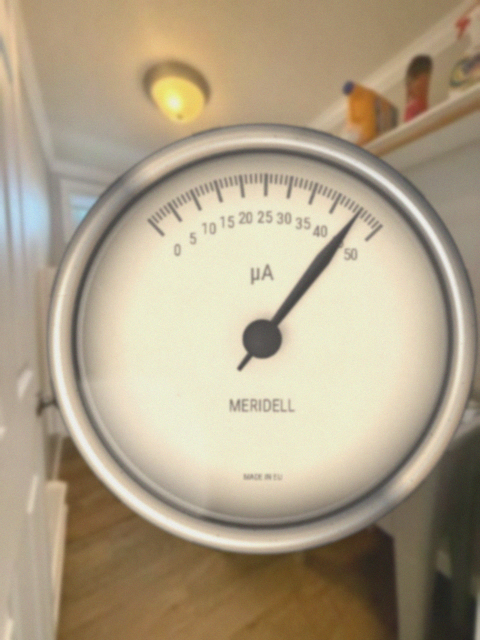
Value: 45 µA
